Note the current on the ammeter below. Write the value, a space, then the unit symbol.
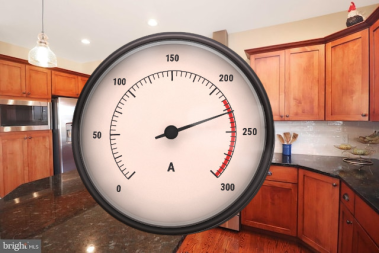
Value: 230 A
